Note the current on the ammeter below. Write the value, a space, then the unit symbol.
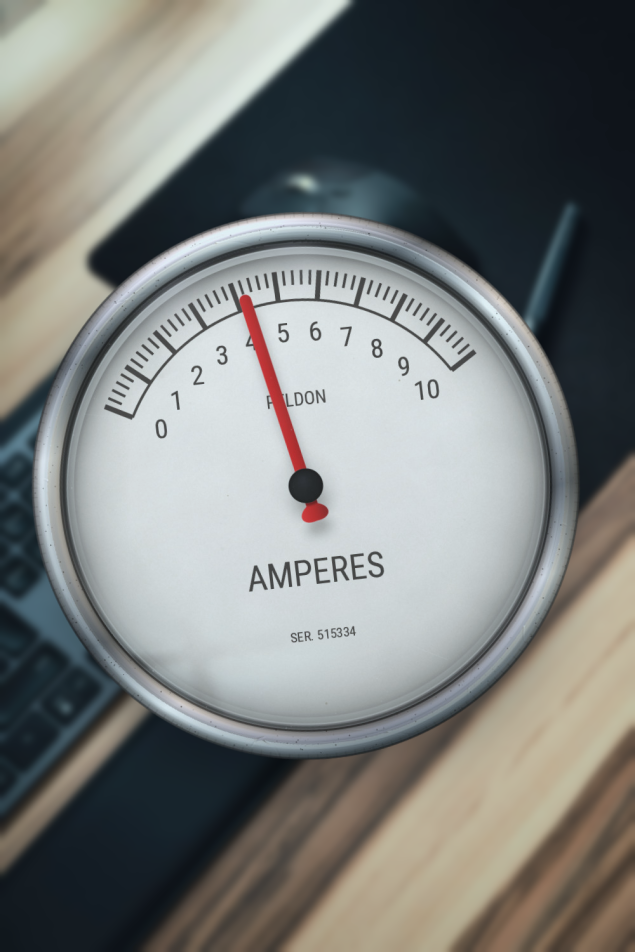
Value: 4.2 A
